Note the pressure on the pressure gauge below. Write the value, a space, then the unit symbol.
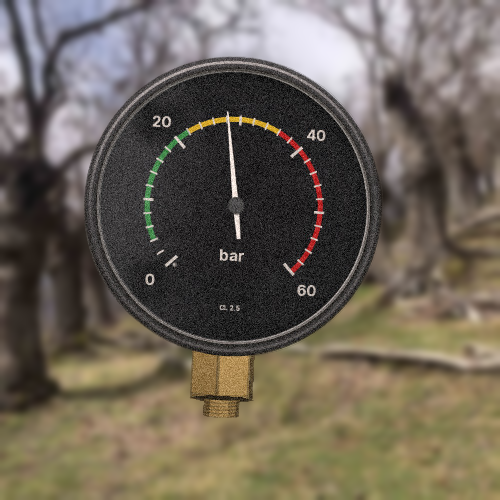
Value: 28 bar
